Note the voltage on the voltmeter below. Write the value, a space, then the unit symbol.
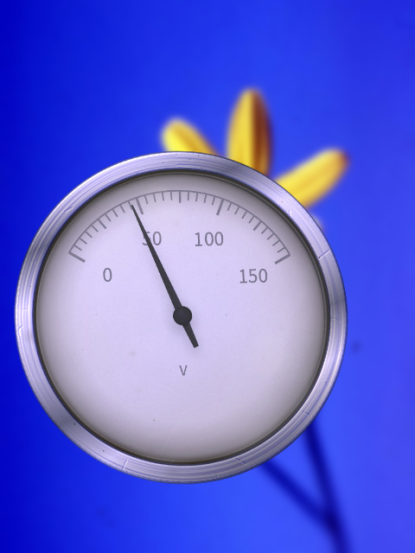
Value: 45 V
